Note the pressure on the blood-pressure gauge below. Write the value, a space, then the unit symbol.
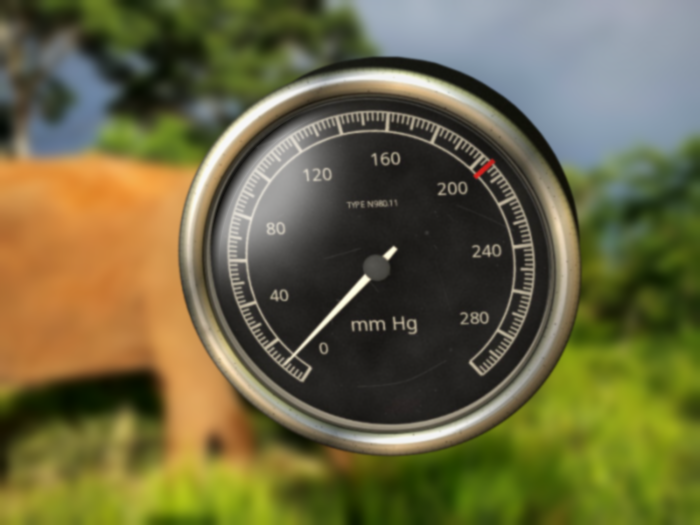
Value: 10 mmHg
